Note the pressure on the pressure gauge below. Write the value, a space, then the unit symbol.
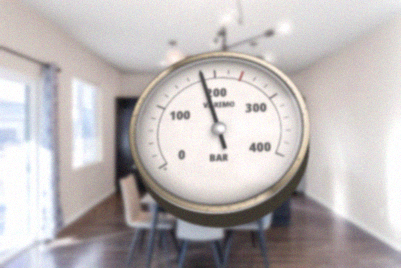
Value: 180 bar
